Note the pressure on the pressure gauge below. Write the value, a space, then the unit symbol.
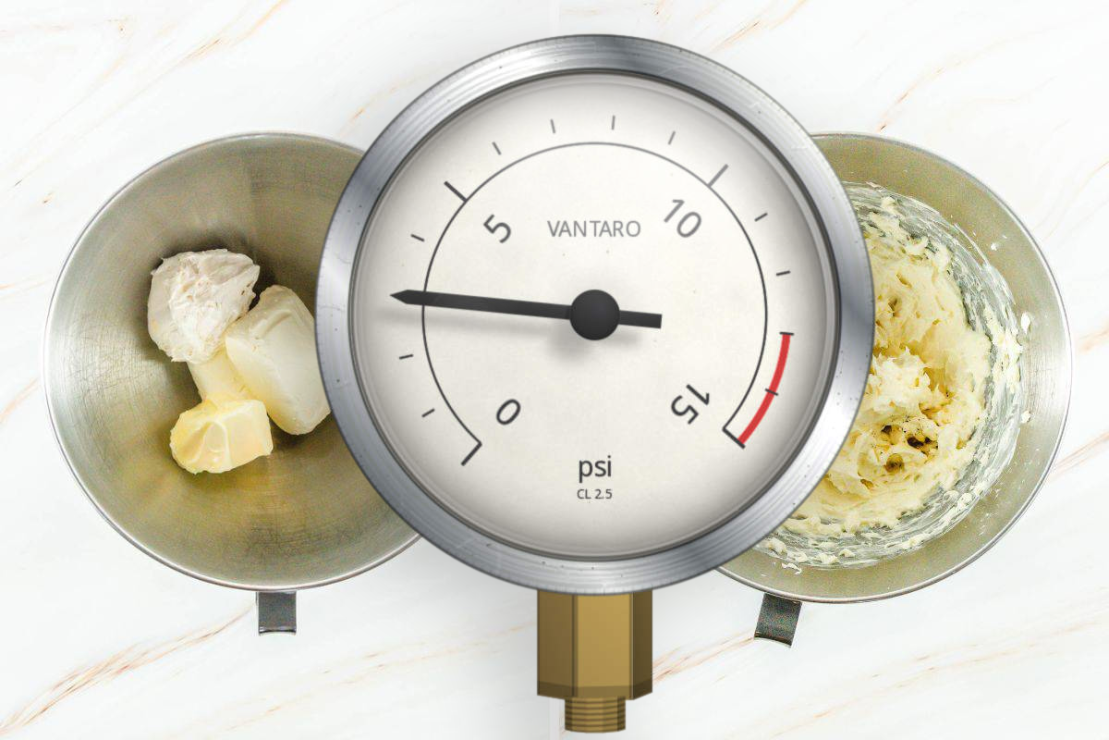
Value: 3 psi
